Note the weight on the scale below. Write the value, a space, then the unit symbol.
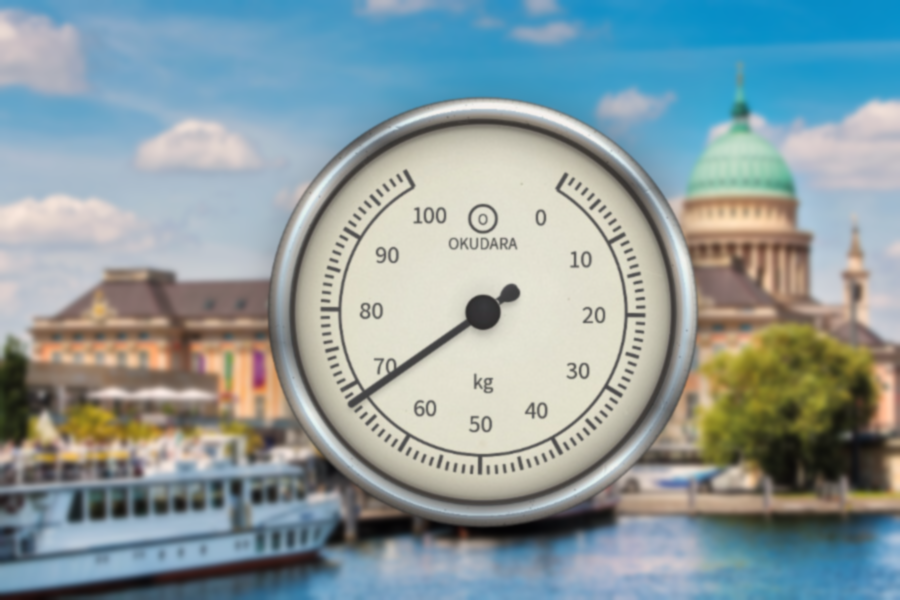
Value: 68 kg
